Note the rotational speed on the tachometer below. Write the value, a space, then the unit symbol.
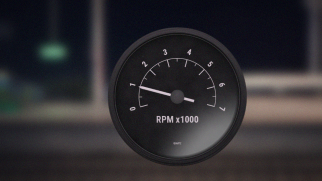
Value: 1000 rpm
